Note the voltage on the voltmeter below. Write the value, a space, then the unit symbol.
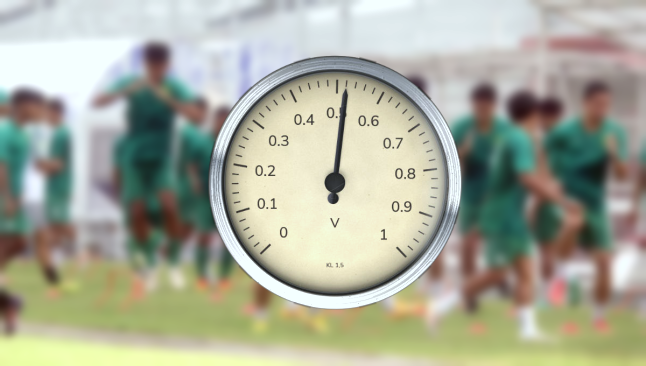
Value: 0.52 V
